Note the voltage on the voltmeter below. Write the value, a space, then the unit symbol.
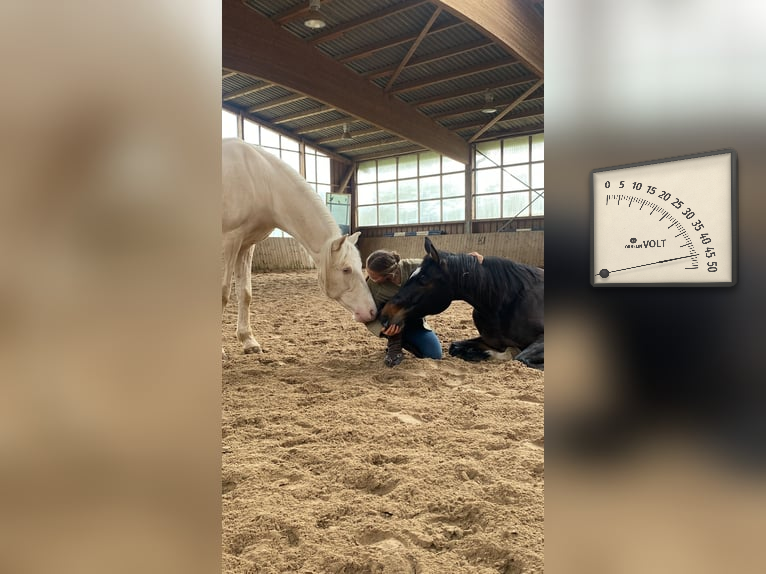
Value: 45 V
